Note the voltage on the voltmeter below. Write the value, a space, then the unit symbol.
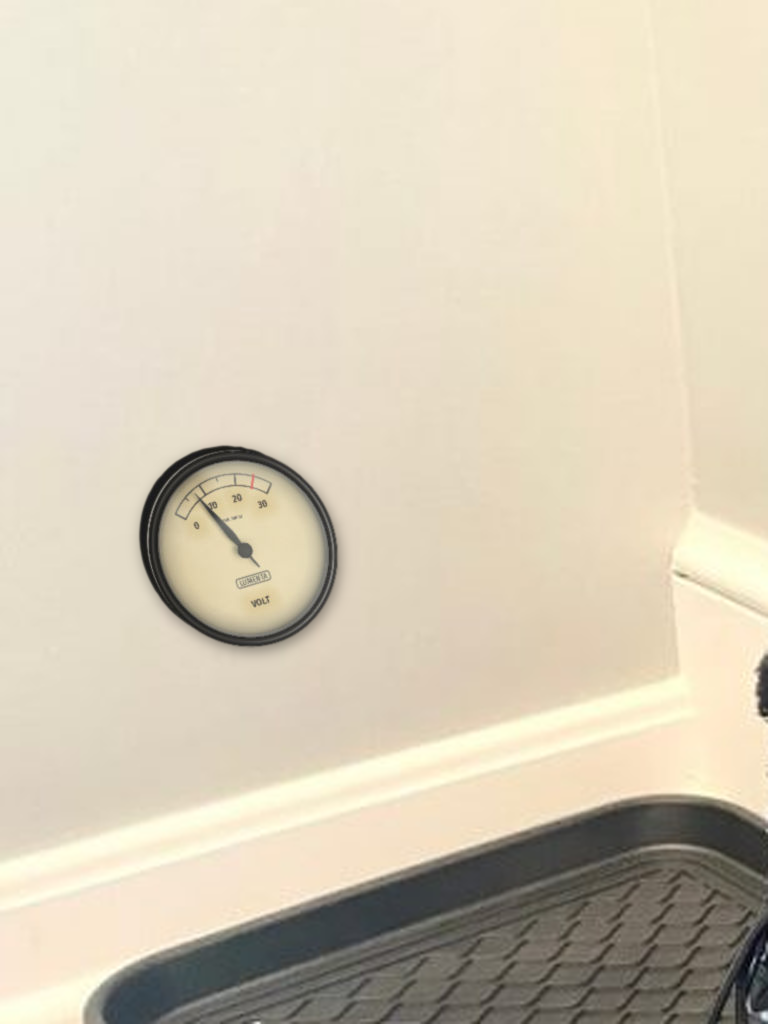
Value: 7.5 V
